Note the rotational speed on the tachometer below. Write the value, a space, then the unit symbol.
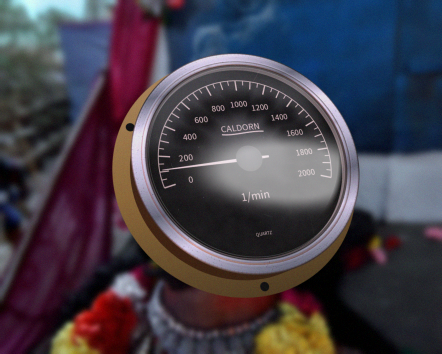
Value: 100 rpm
